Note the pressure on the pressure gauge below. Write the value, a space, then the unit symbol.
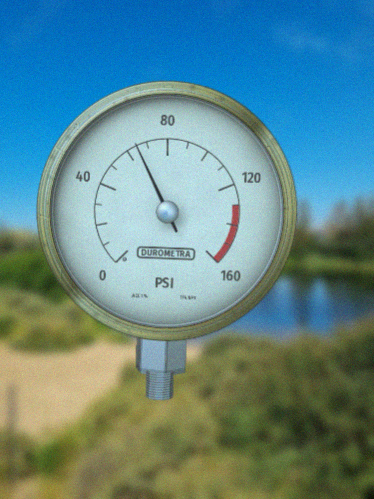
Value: 65 psi
